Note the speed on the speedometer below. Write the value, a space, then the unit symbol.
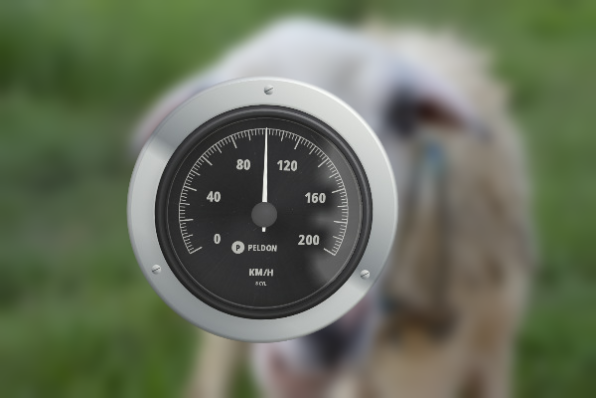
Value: 100 km/h
